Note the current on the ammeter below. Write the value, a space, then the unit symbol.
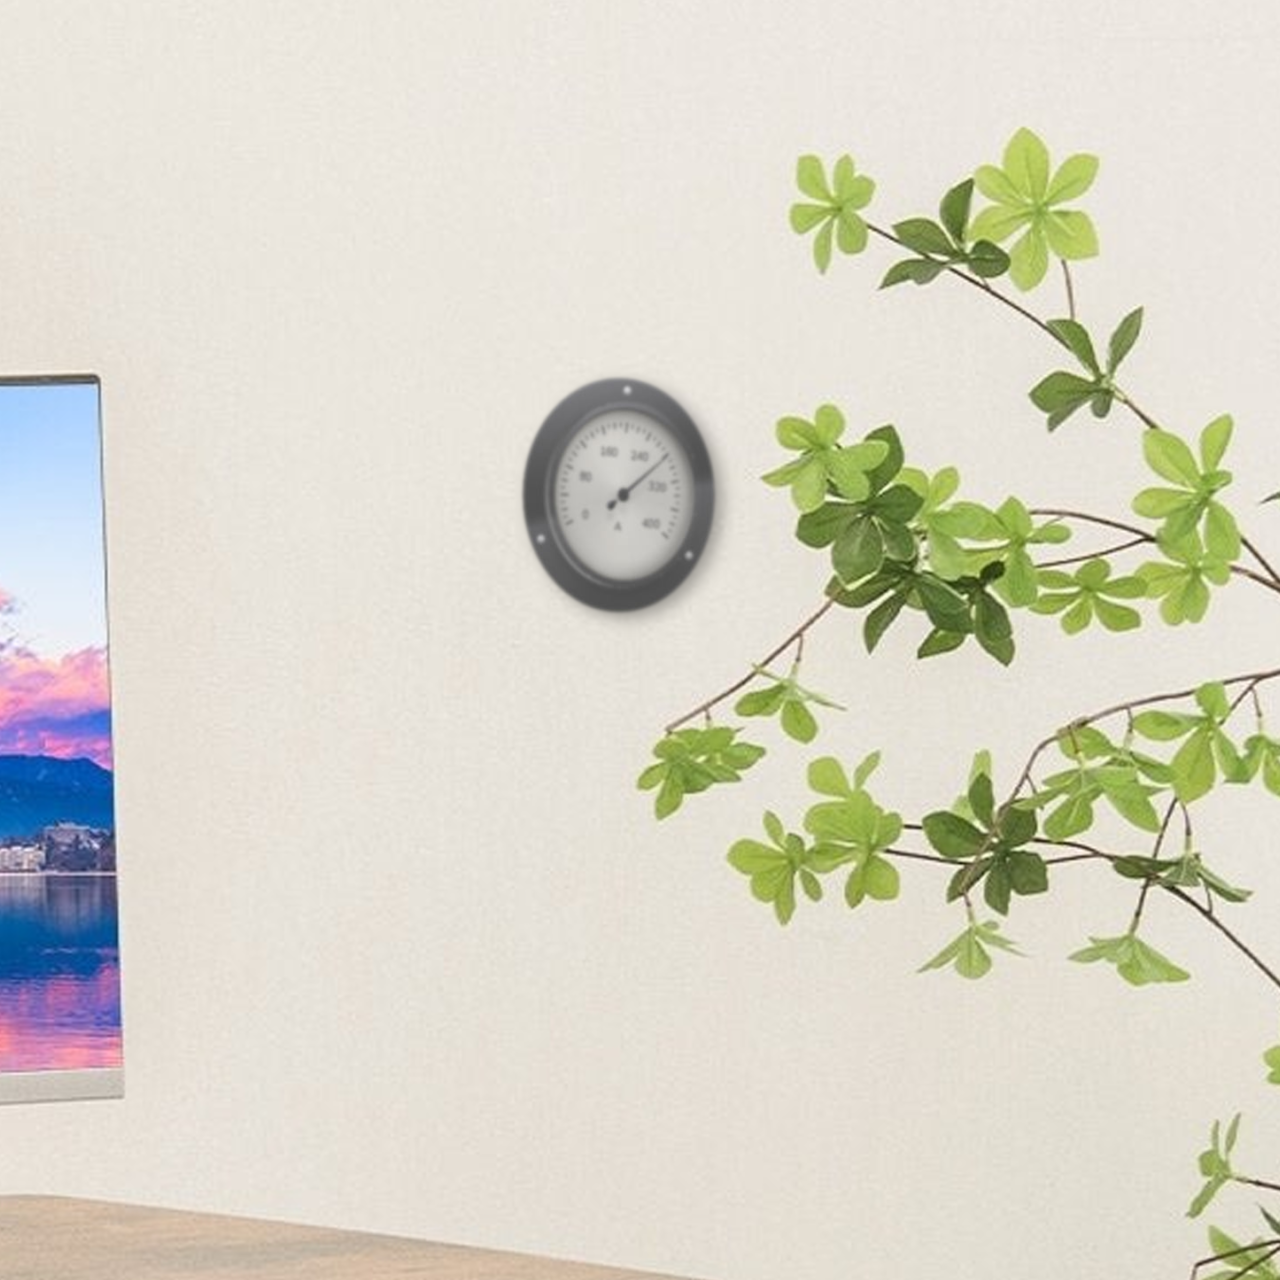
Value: 280 A
